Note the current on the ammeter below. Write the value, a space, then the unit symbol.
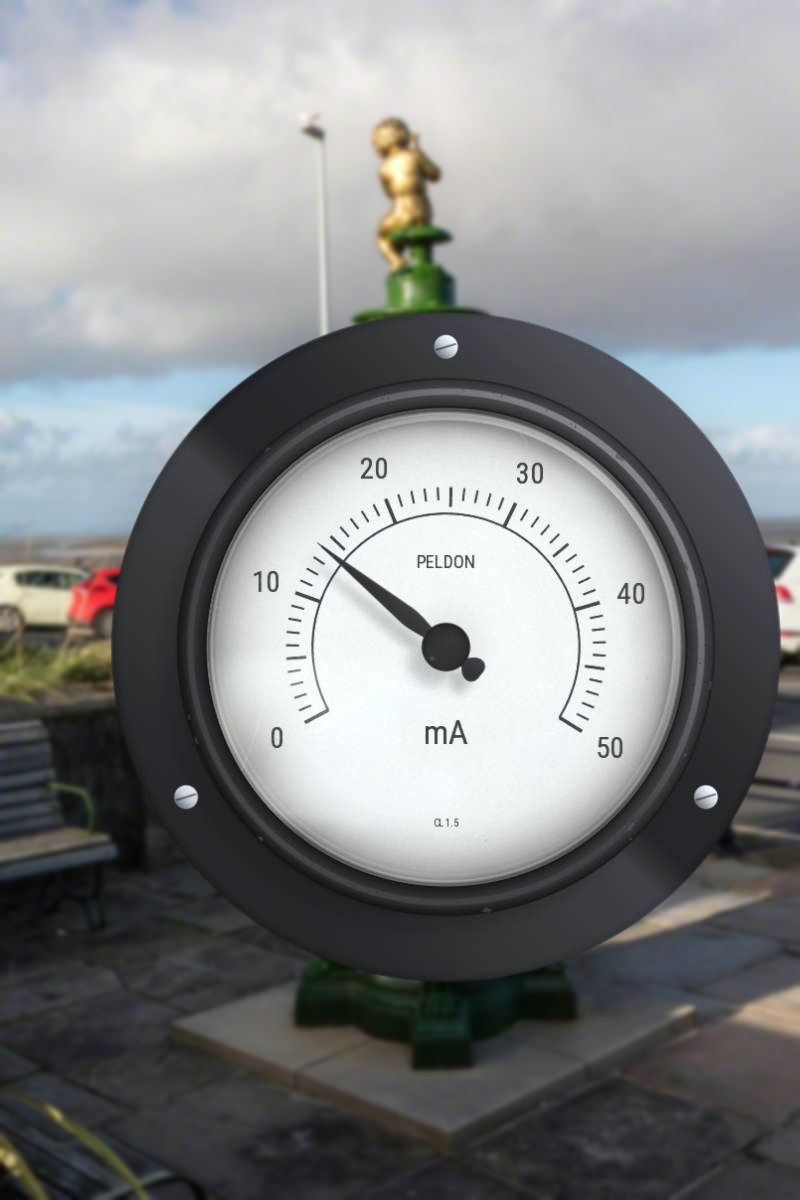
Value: 14 mA
